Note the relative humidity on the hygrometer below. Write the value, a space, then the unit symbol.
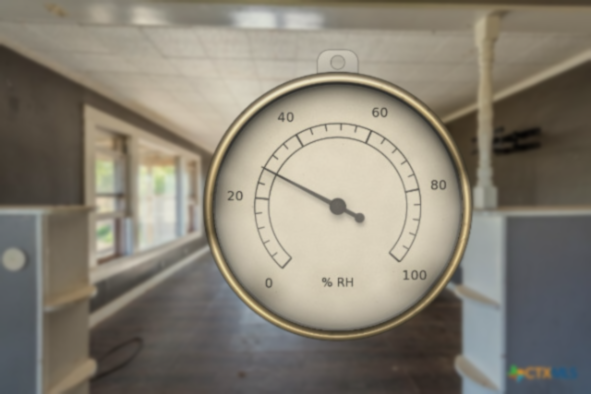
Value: 28 %
